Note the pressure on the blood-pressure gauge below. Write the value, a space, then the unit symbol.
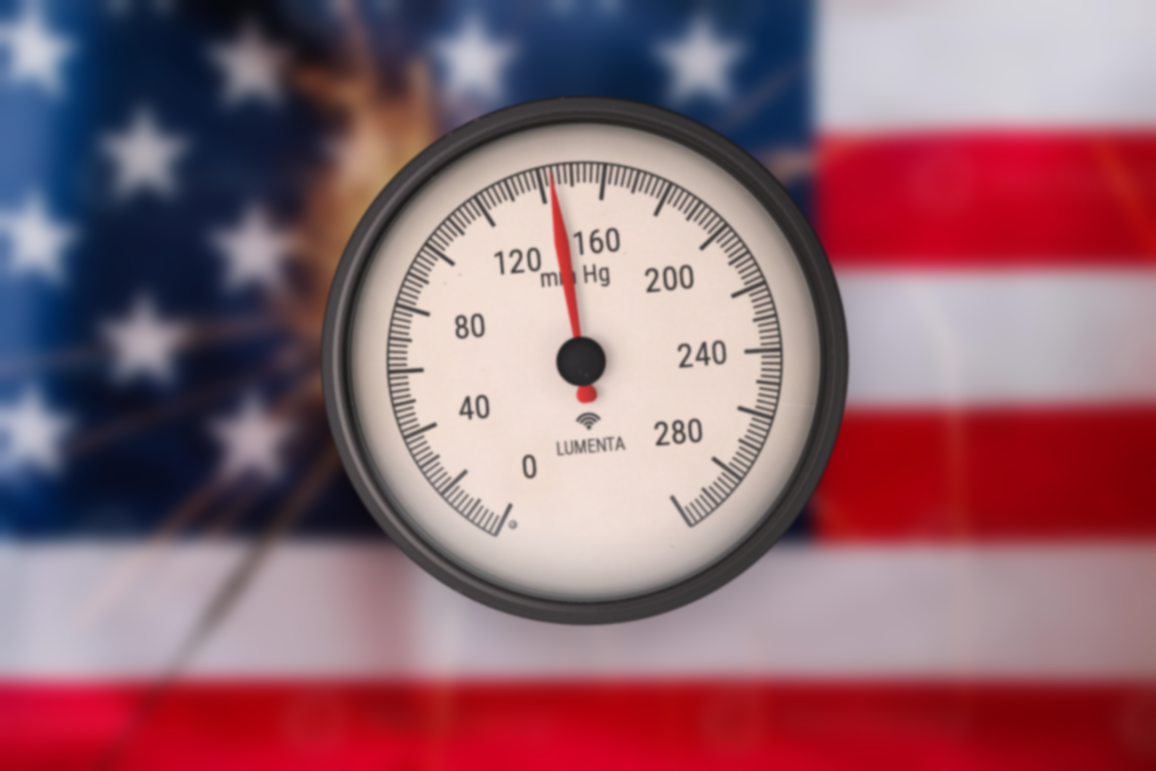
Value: 144 mmHg
